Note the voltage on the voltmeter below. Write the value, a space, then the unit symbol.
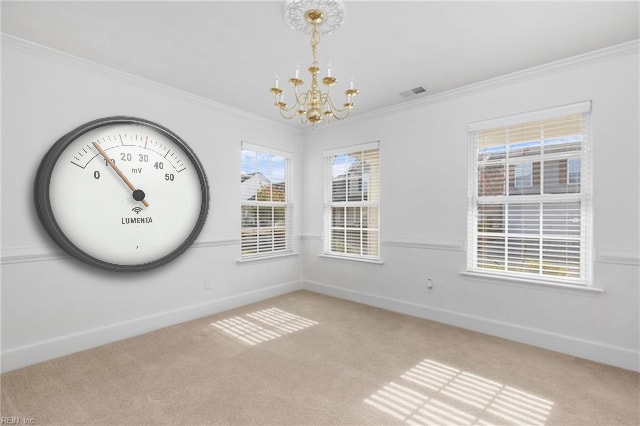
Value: 10 mV
